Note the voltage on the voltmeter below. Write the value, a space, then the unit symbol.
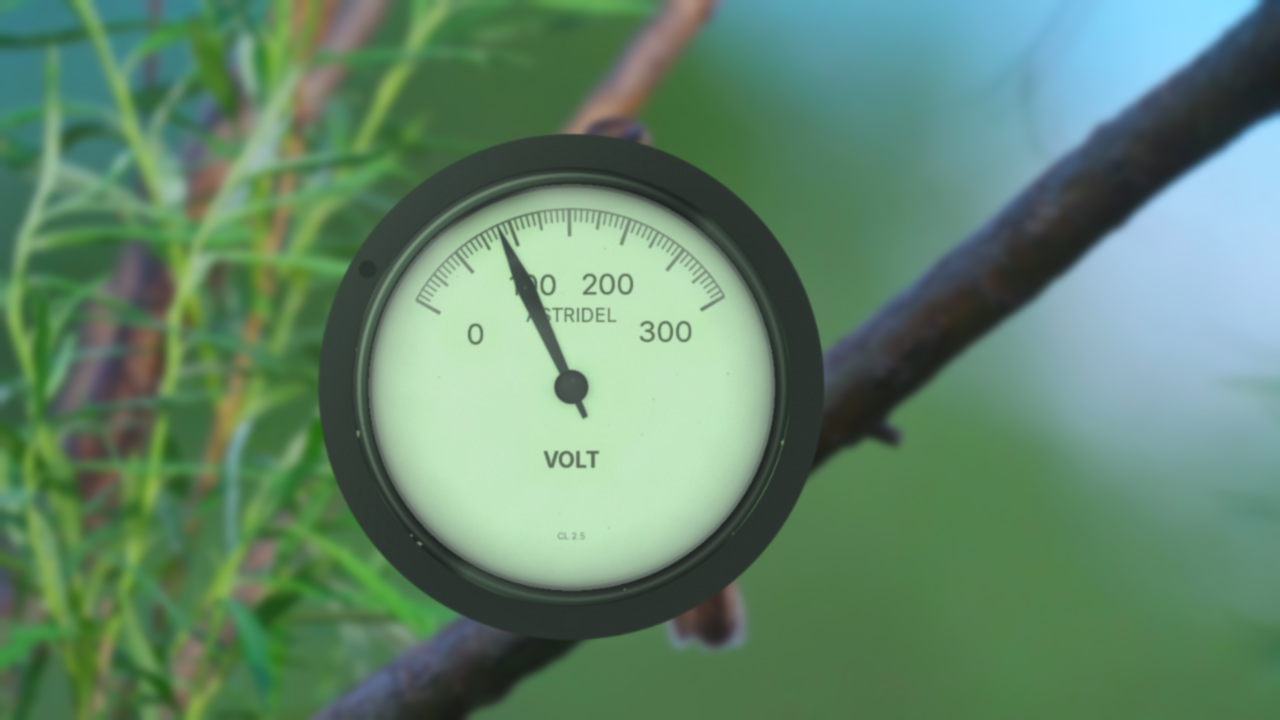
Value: 90 V
